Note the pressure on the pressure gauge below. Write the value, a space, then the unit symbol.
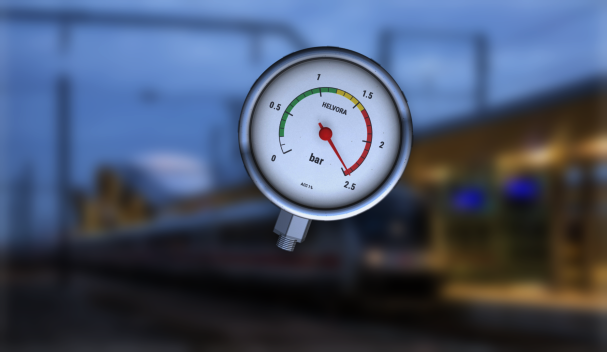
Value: 2.45 bar
